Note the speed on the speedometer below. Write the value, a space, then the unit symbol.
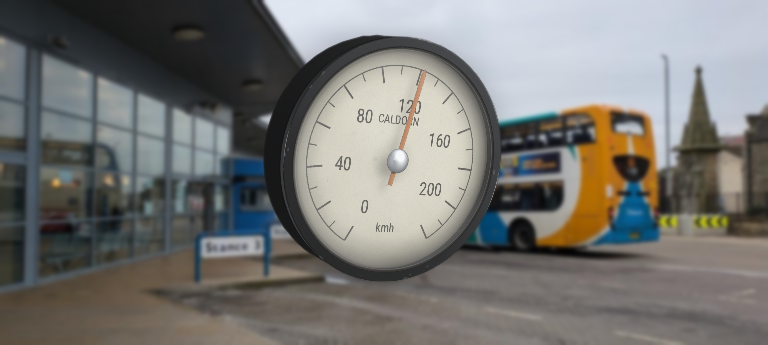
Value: 120 km/h
